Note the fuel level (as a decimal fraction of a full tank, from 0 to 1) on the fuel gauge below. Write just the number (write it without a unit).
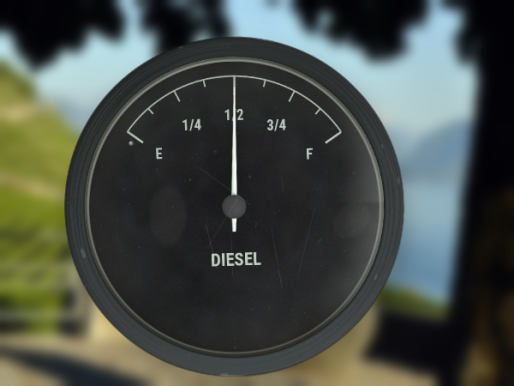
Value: 0.5
